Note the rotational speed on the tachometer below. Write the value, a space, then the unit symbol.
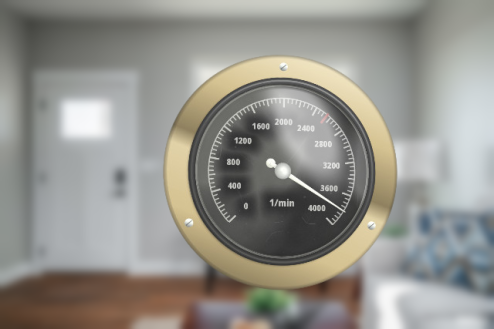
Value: 3800 rpm
